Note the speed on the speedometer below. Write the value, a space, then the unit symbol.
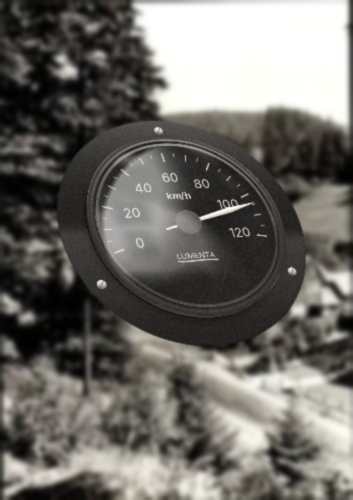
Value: 105 km/h
